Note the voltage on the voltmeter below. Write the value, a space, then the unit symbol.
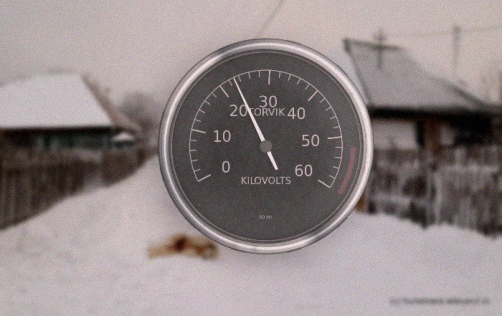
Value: 23 kV
